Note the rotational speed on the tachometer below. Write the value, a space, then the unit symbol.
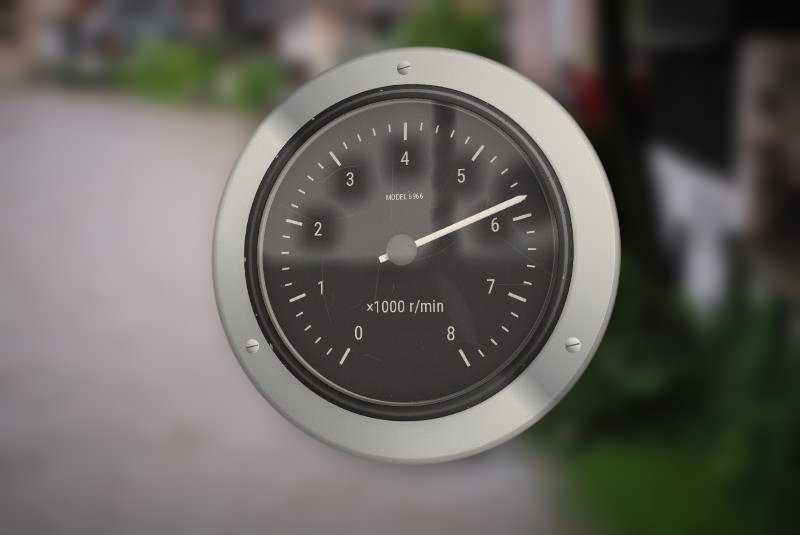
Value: 5800 rpm
